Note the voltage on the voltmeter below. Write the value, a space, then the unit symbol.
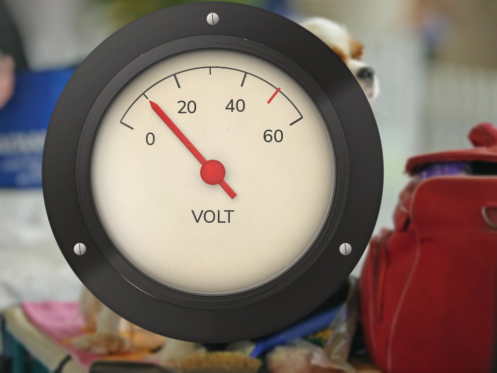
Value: 10 V
